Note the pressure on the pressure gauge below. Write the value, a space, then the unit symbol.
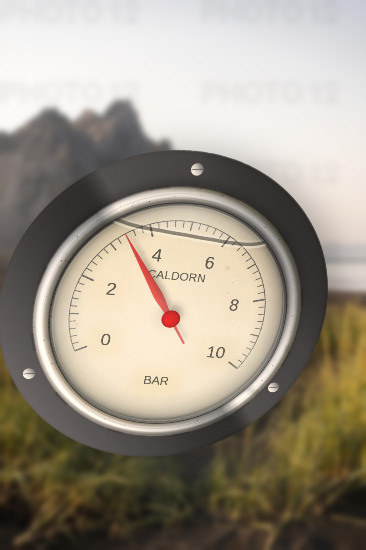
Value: 3.4 bar
